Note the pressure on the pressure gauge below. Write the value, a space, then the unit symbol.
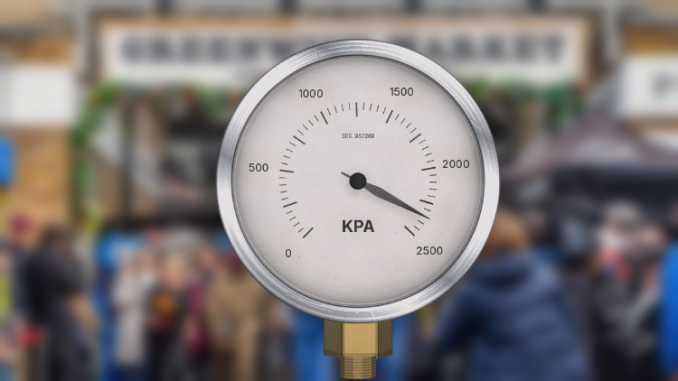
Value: 2350 kPa
